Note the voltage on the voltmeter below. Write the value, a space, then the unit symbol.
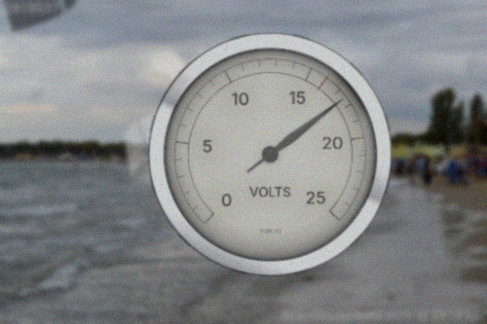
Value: 17.5 V
